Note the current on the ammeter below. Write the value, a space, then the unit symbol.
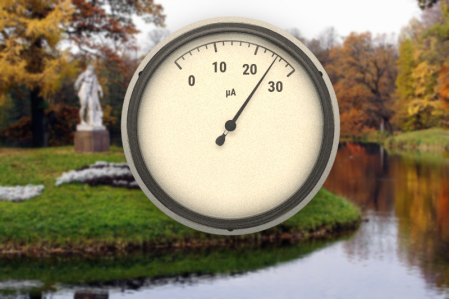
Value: 25 µA
